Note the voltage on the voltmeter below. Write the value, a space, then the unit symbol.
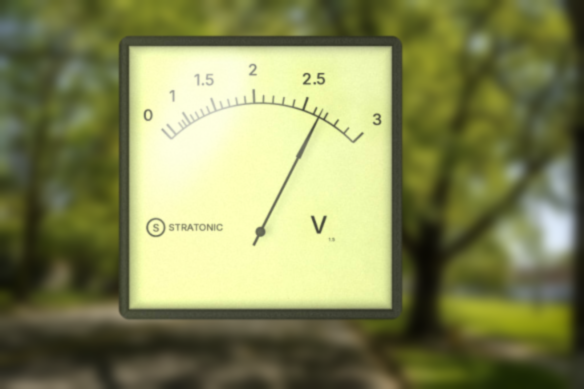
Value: 2.65 V
